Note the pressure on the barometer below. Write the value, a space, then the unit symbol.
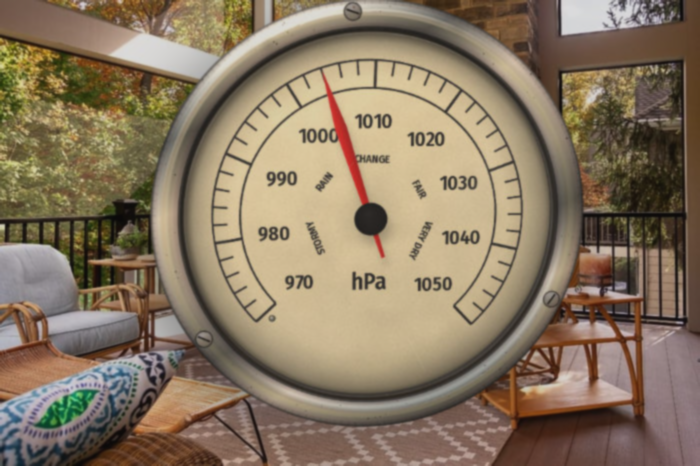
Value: 1004 hPa
